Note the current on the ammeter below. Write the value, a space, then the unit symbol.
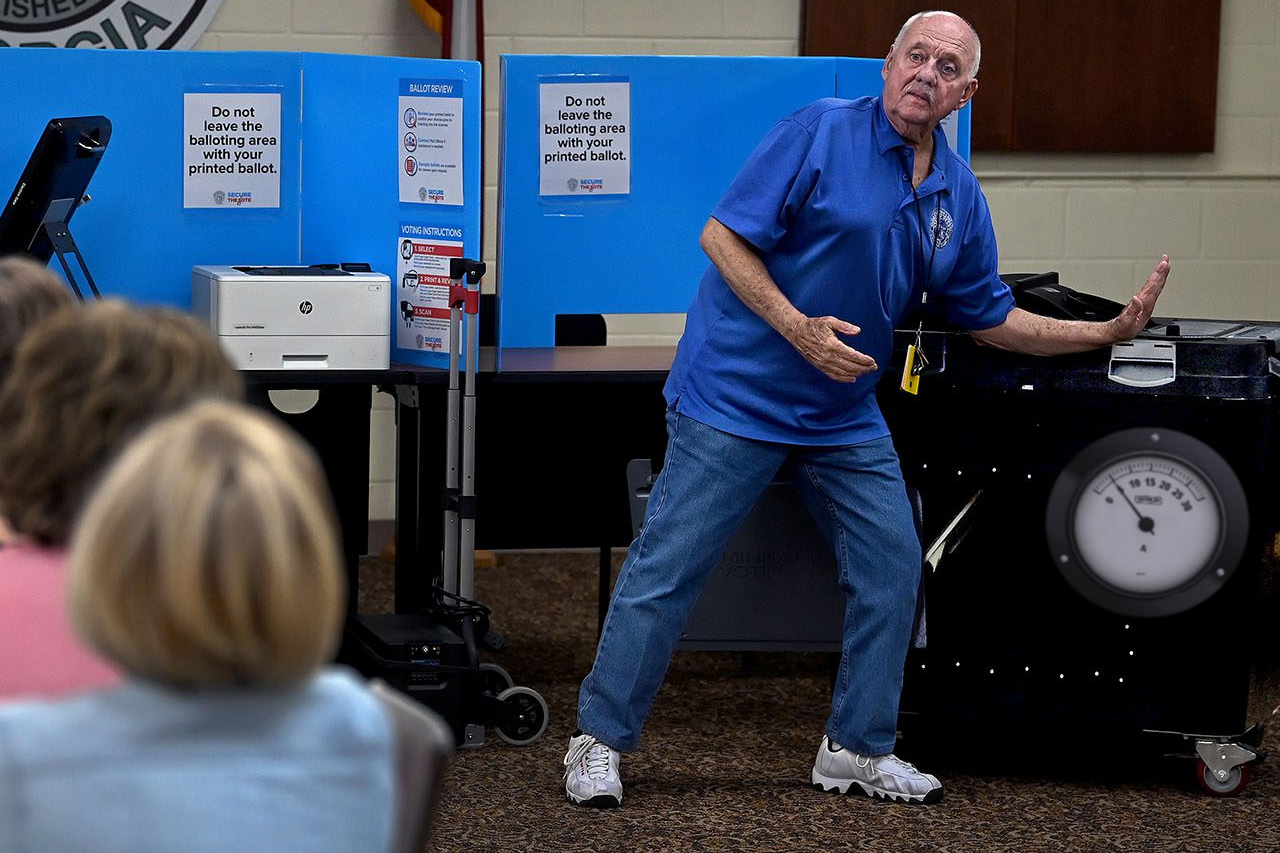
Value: 5 A
